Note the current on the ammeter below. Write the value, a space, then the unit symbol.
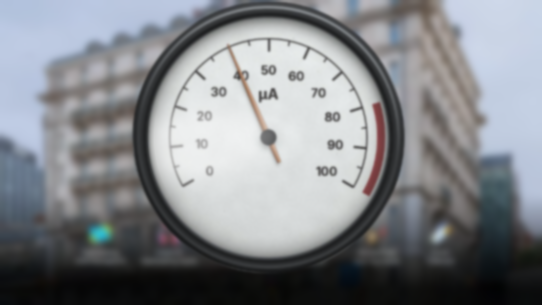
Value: 40 µA
